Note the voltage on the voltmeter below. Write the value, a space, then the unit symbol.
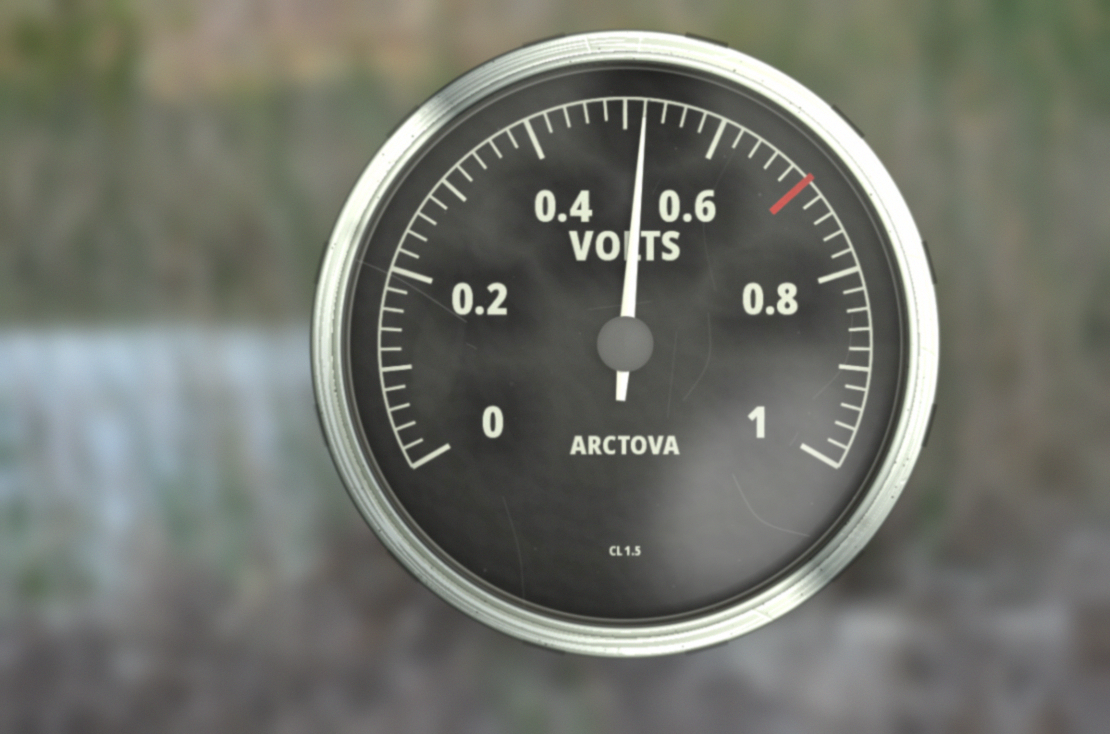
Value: 0.52 V
